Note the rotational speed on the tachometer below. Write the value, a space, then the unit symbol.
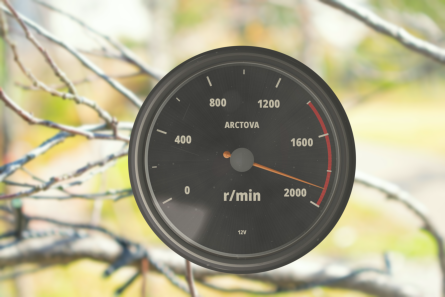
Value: 1900 rpm
